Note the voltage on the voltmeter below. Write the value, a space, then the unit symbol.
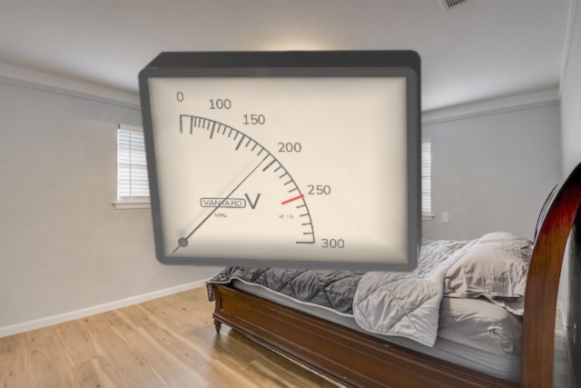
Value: 190 V
